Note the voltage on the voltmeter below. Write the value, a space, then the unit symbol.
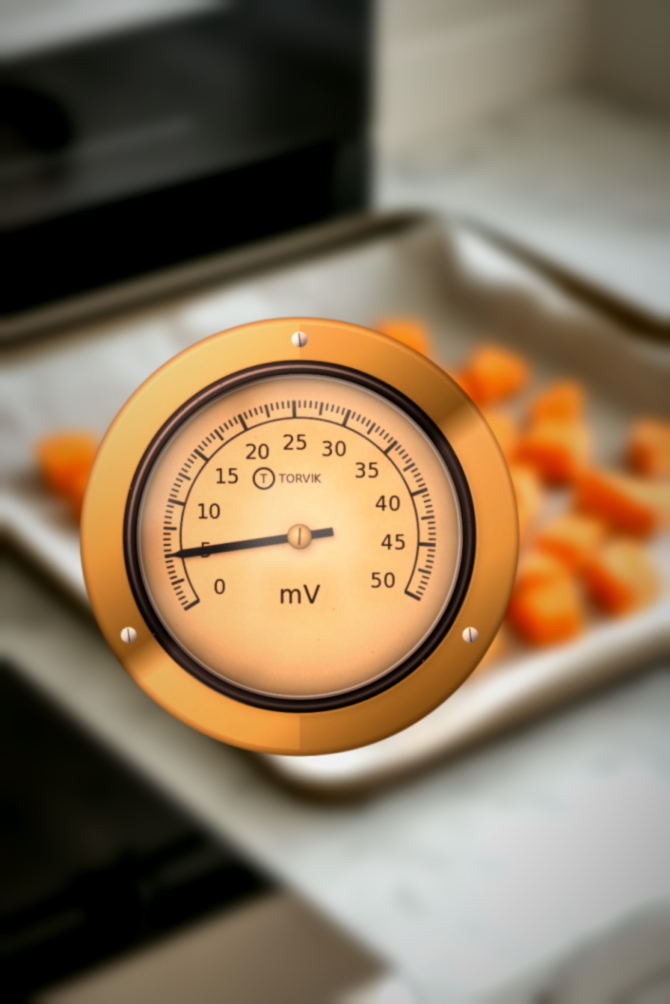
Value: 5 mV
